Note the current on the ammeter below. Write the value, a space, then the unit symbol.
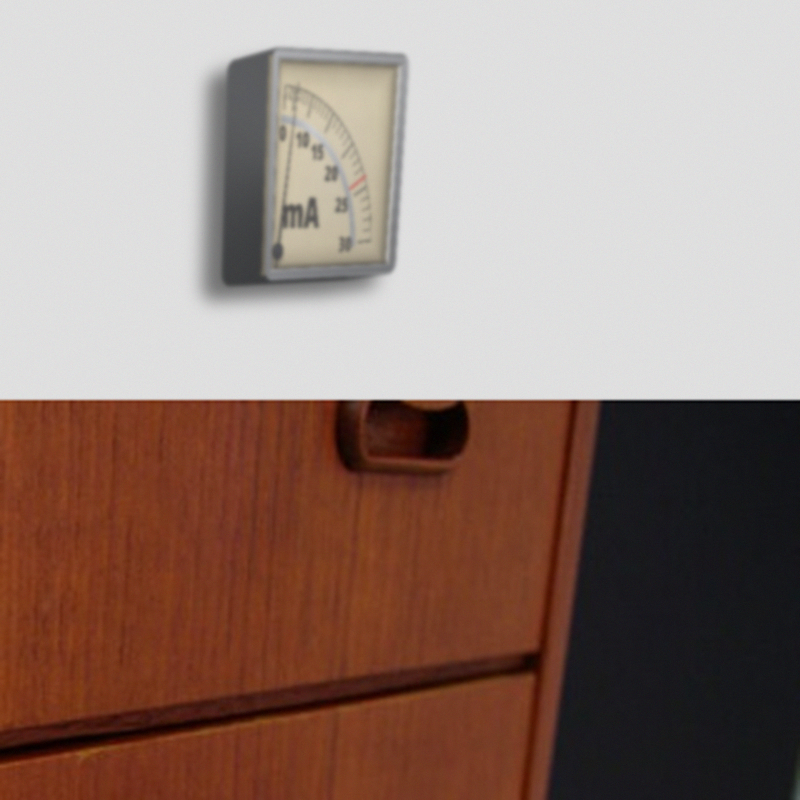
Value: 5 mA
